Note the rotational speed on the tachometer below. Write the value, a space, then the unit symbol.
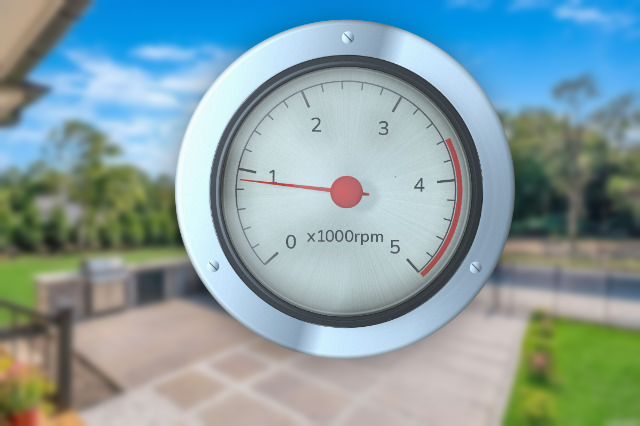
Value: 900 rpm
